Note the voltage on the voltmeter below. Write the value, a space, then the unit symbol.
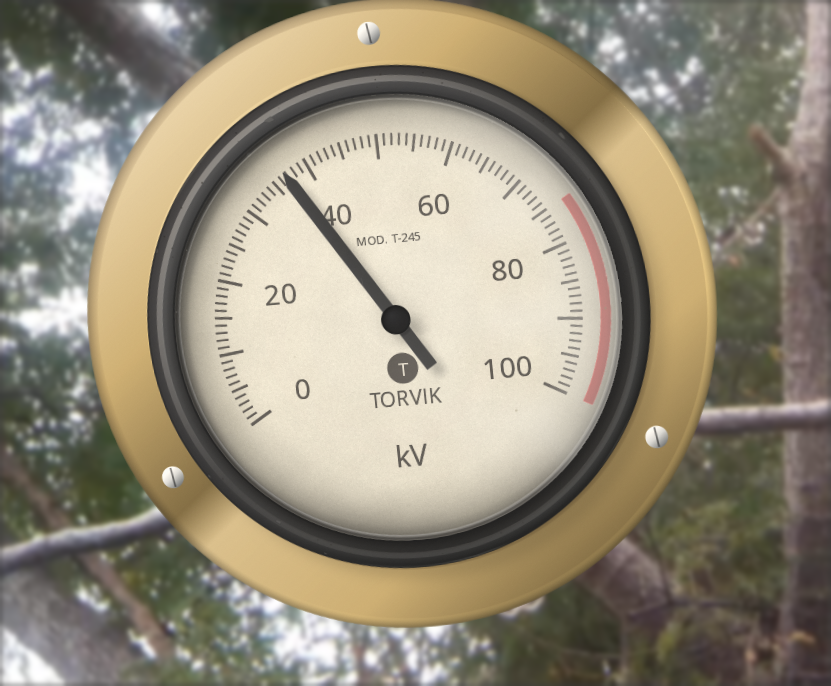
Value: 37 kV
